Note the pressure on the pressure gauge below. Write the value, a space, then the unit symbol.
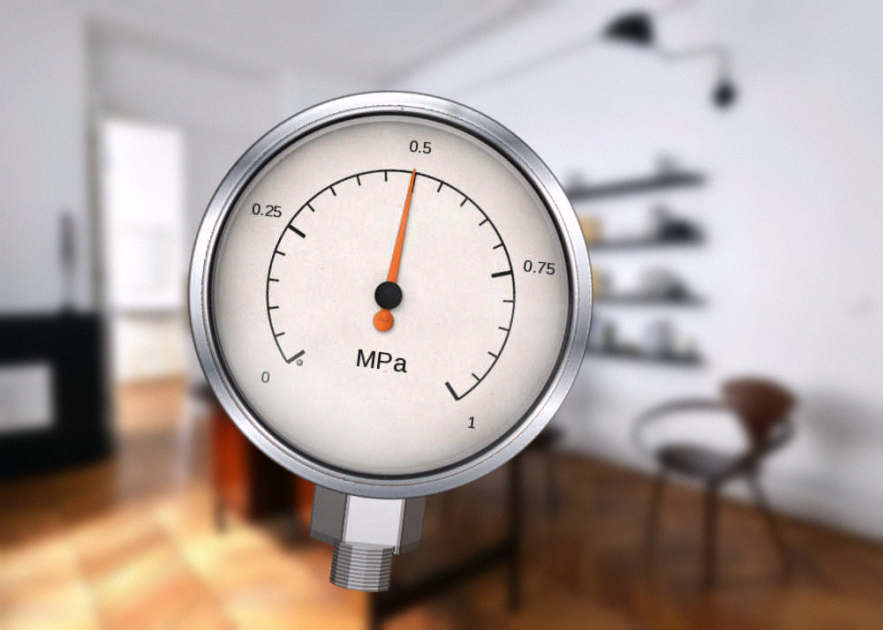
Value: 0.5 MPa
